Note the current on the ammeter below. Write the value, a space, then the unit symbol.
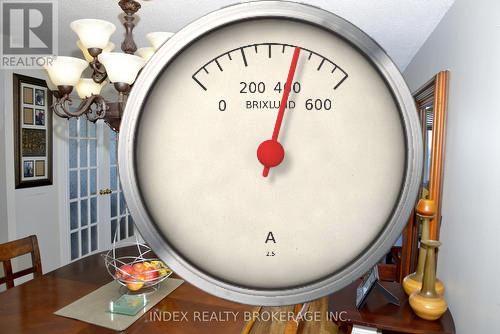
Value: 400 A
